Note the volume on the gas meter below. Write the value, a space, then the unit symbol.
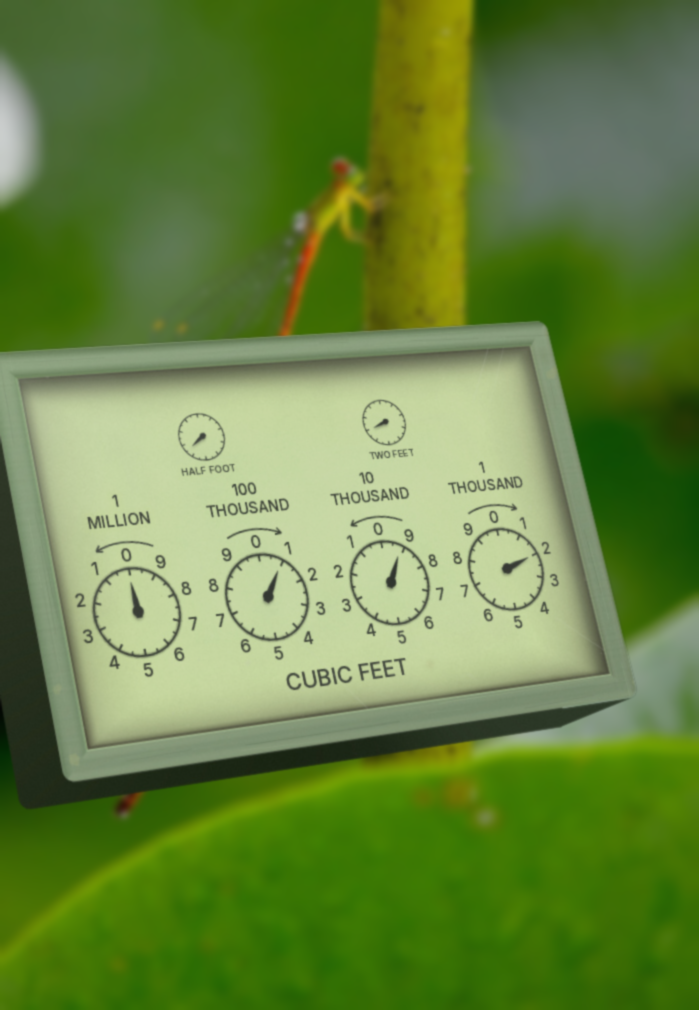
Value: 9200 ft³
